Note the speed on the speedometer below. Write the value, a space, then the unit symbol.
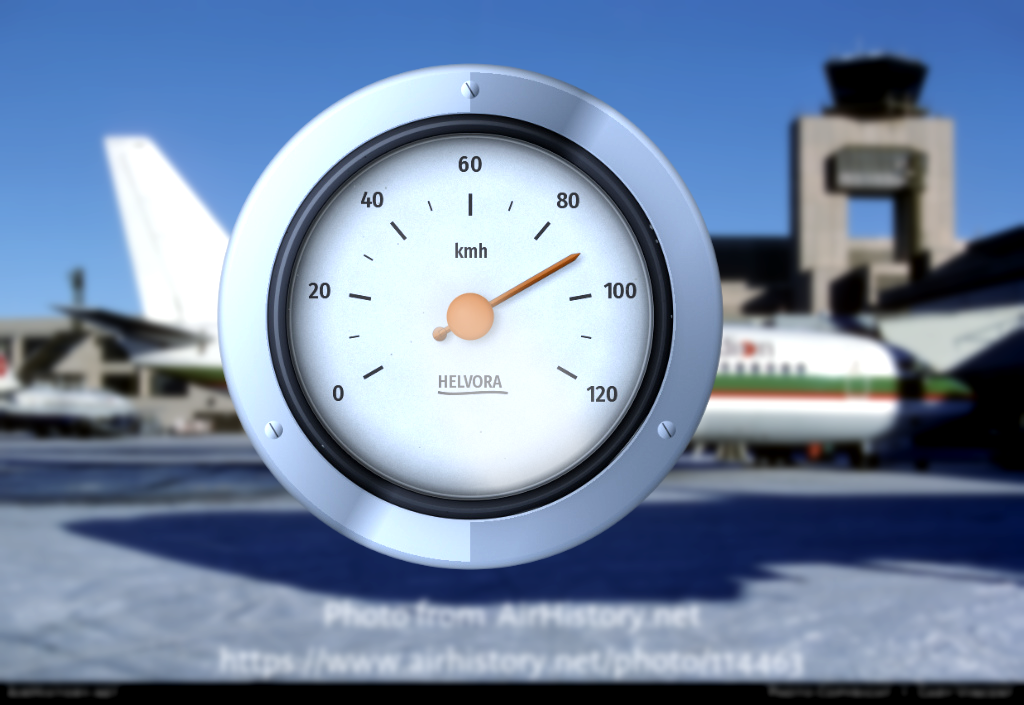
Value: 90 km/h
